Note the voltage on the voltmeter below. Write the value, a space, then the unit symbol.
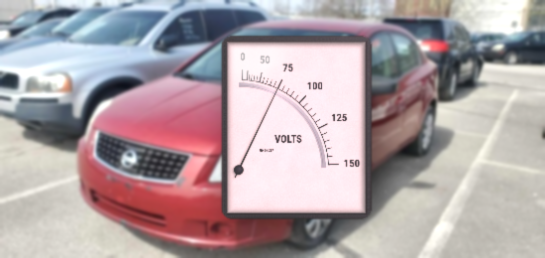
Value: 75 V
